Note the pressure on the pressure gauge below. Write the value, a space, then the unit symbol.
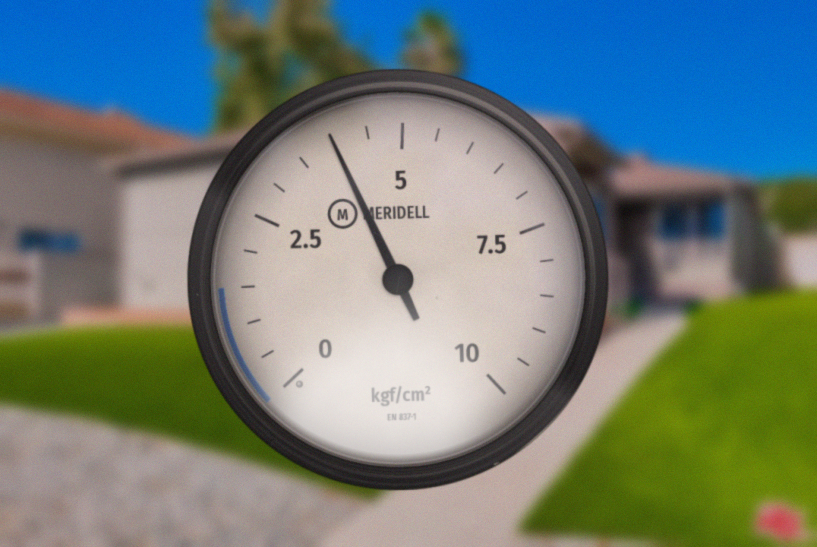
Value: 4 kg/cm²
